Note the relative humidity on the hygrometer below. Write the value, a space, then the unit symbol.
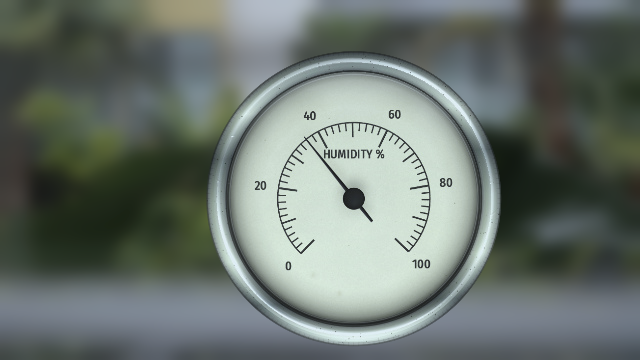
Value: 36 %
